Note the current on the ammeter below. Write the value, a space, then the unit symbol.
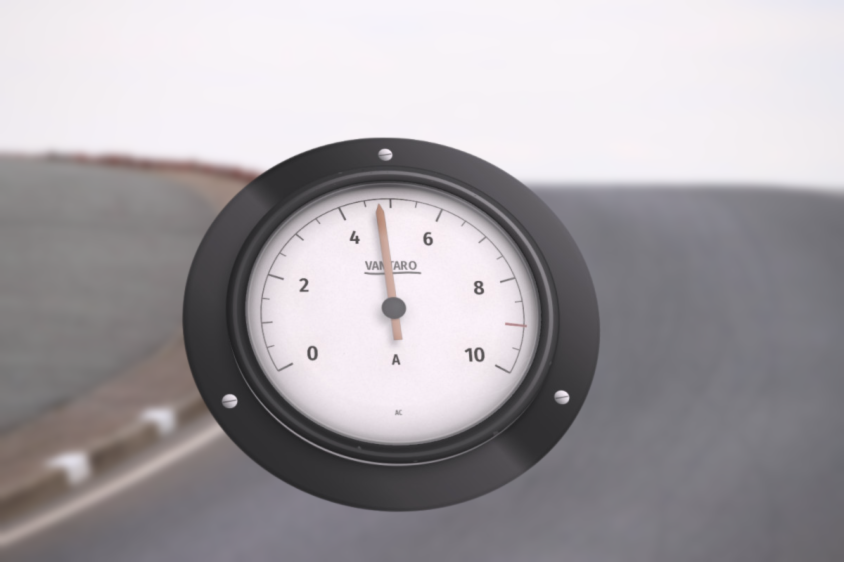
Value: 4.75 A
